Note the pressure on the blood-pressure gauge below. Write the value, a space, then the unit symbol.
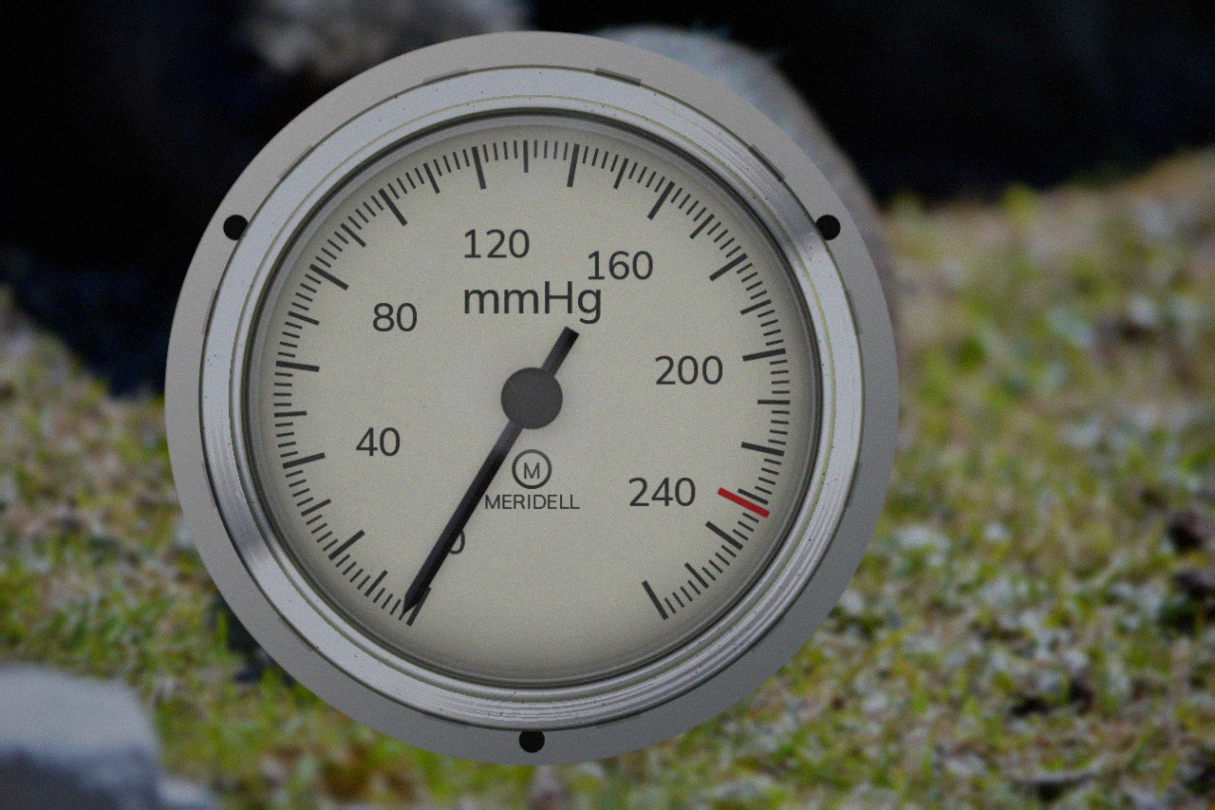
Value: 2 mmHg
